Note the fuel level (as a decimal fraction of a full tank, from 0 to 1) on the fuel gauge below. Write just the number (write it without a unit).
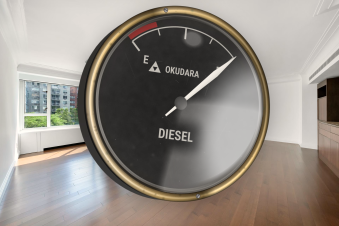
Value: 1
